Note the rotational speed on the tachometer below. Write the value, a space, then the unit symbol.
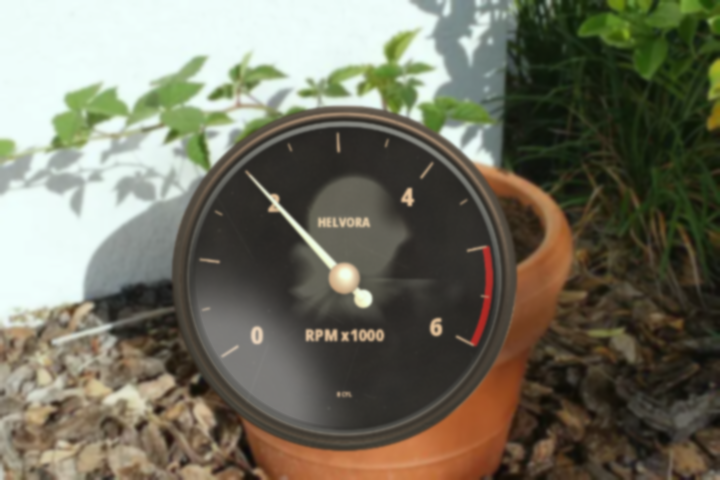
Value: 2000 rpm
